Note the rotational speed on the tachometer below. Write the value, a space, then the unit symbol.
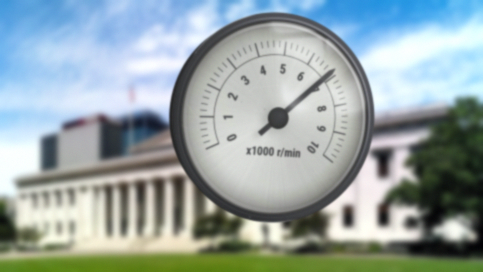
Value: 6800 rpm
